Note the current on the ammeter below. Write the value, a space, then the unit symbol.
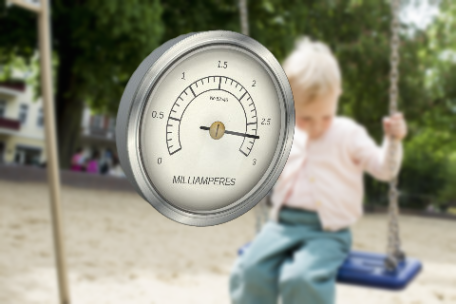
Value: 2.7 mA
